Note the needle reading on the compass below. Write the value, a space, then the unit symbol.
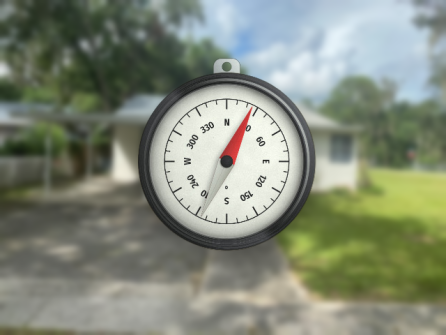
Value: 25 °
